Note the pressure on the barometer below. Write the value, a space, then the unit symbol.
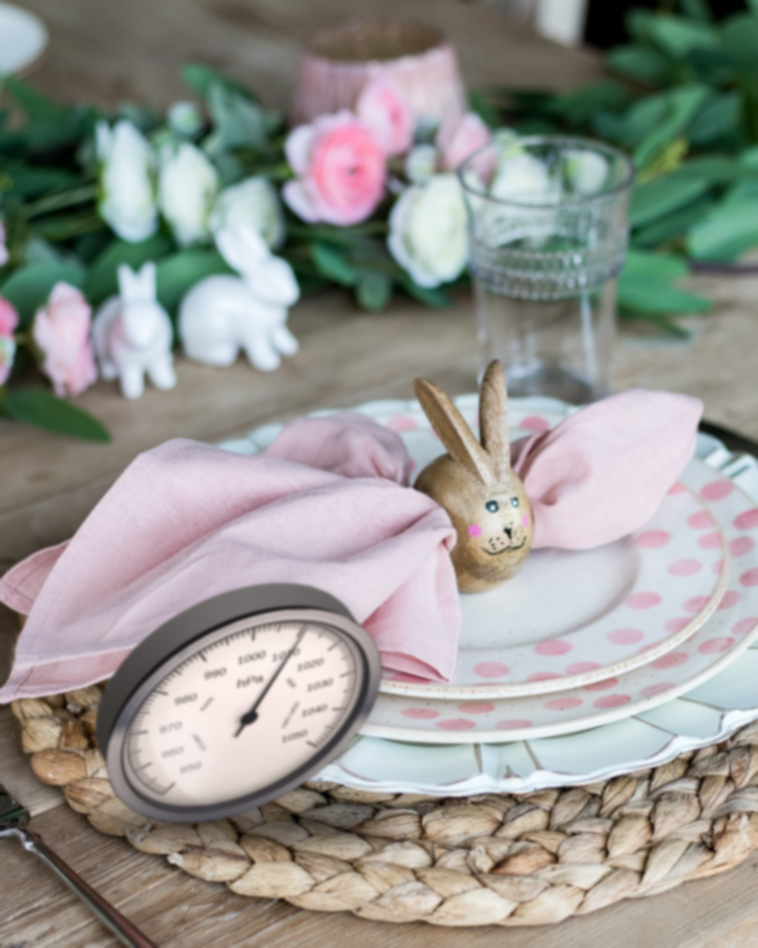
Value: 1010 hPa
